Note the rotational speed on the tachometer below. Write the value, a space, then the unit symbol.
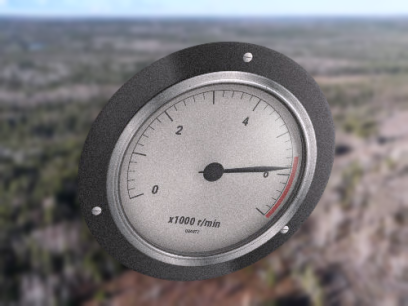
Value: 5800 rpm
